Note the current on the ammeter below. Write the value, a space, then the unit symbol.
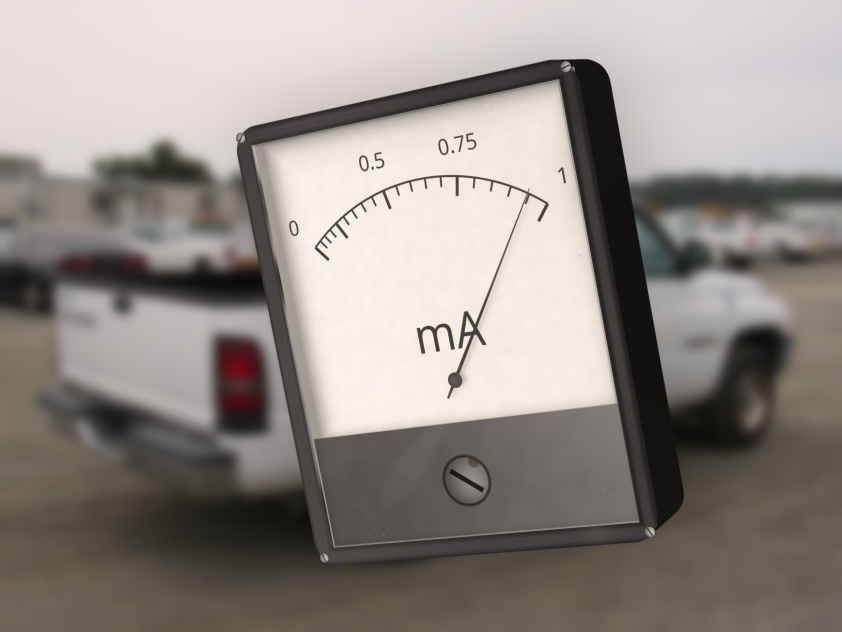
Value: 0.95 mA
